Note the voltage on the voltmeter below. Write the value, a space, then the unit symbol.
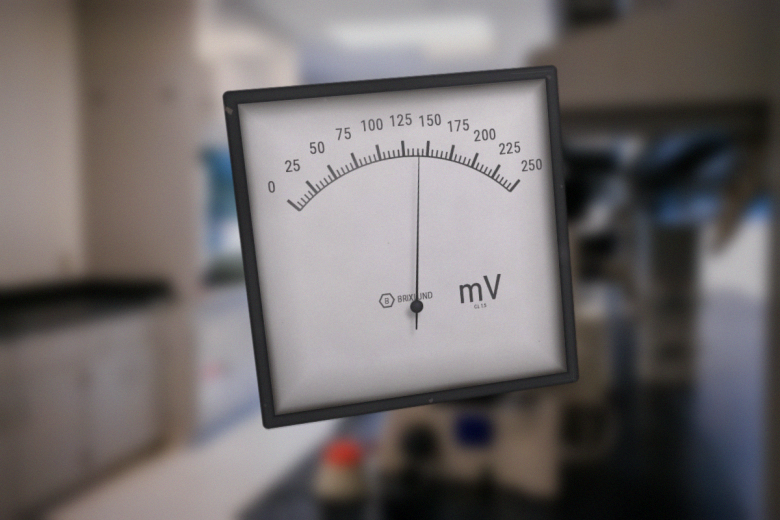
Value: 140 mV
